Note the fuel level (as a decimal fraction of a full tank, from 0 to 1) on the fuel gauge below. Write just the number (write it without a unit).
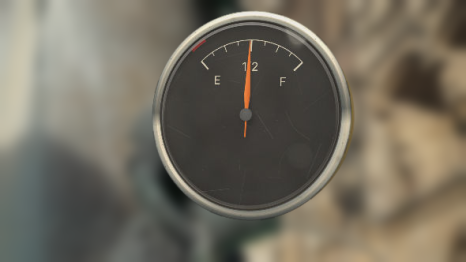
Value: 0.5
